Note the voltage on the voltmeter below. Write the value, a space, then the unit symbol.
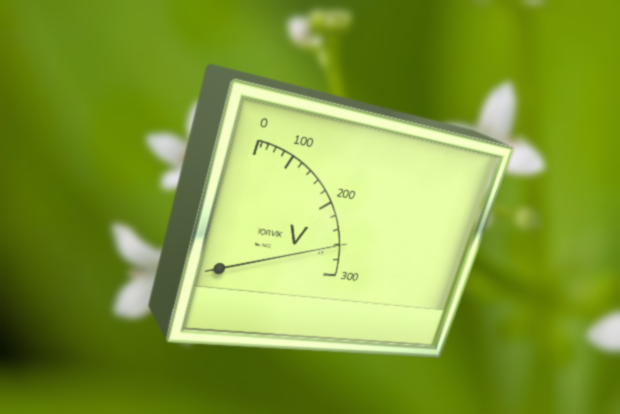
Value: 260 V
